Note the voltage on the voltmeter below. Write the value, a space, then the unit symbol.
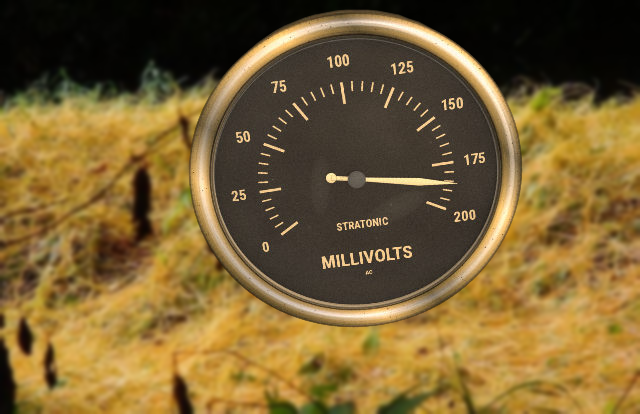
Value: 185 mV
